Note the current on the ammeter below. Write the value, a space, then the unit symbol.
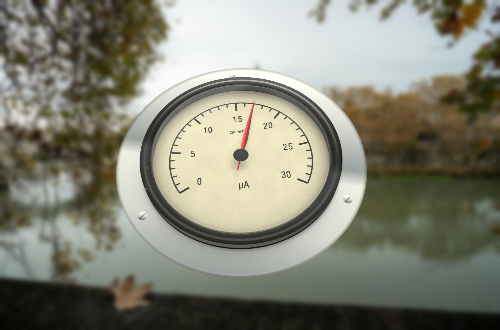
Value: 17 µA
